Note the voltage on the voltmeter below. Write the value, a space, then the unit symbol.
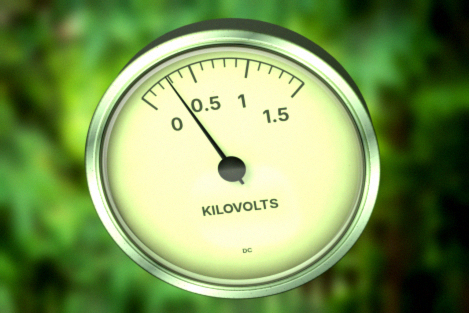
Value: 0.3 kV
